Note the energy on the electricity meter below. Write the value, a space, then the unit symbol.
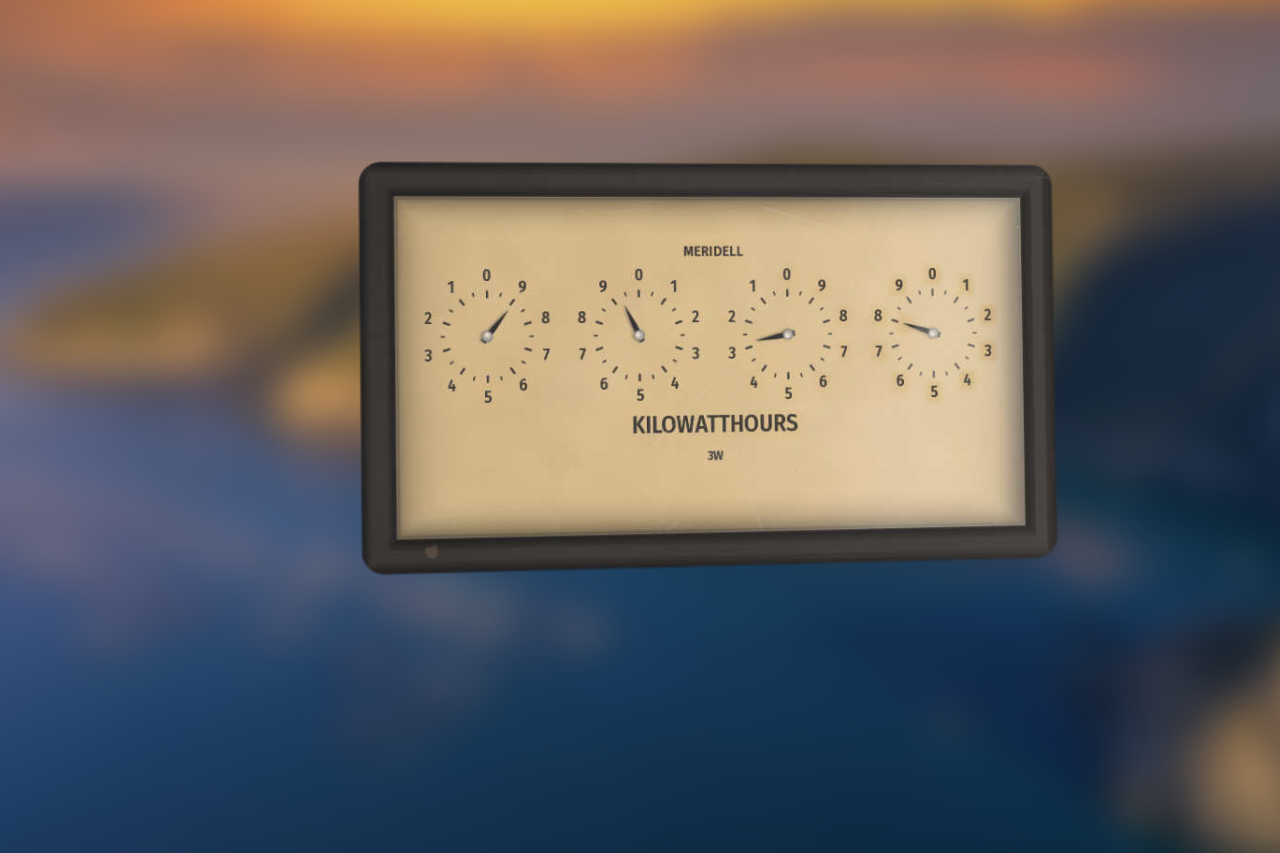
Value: 8928 kWh
